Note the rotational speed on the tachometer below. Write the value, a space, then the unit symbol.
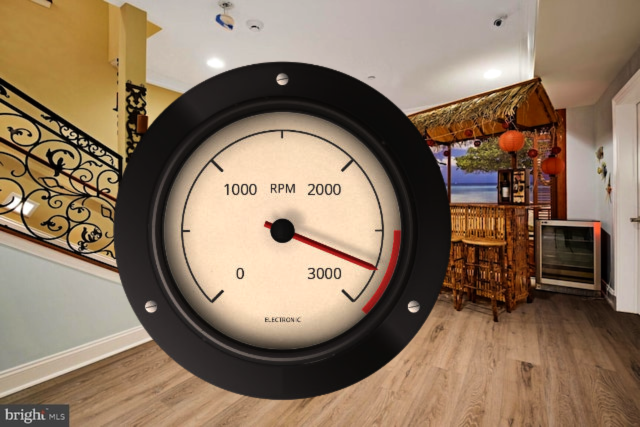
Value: 2750 rpm
